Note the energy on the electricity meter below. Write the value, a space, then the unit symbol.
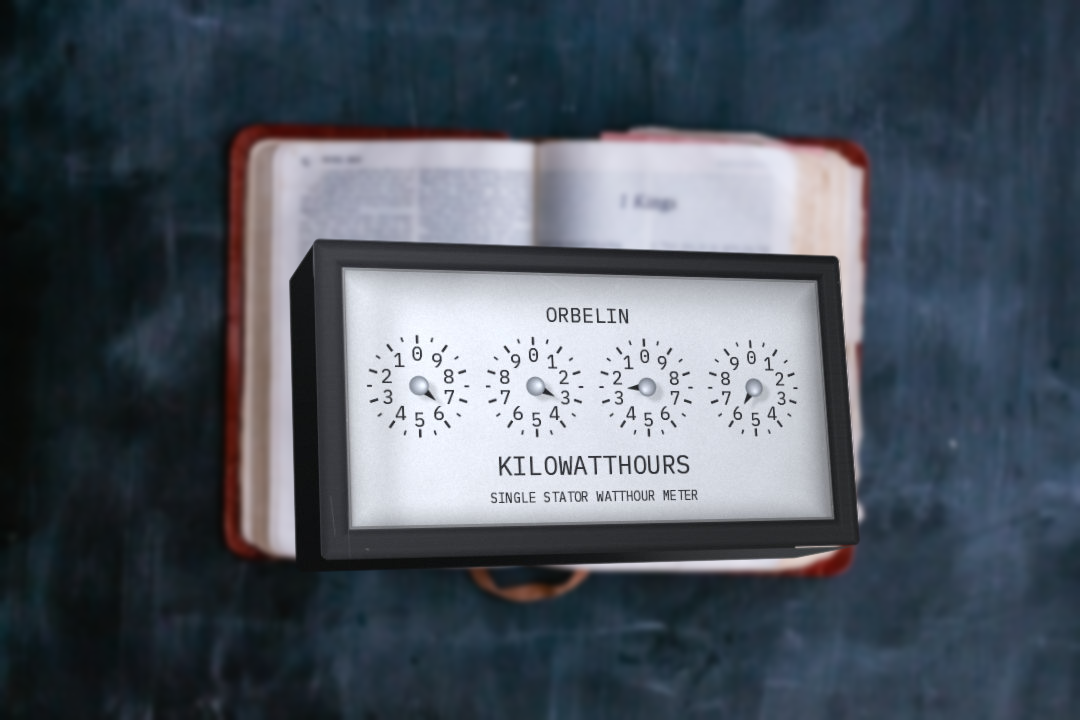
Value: 6326 kWh
